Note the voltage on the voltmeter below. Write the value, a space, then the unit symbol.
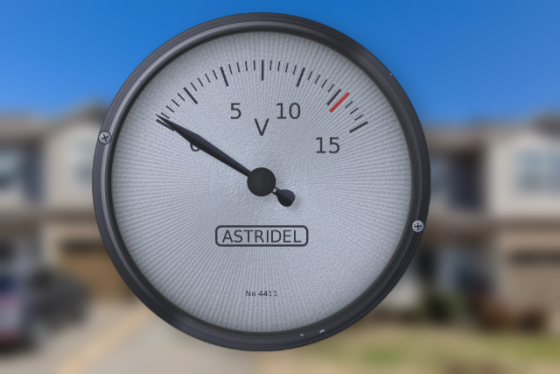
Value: 0.25 V
